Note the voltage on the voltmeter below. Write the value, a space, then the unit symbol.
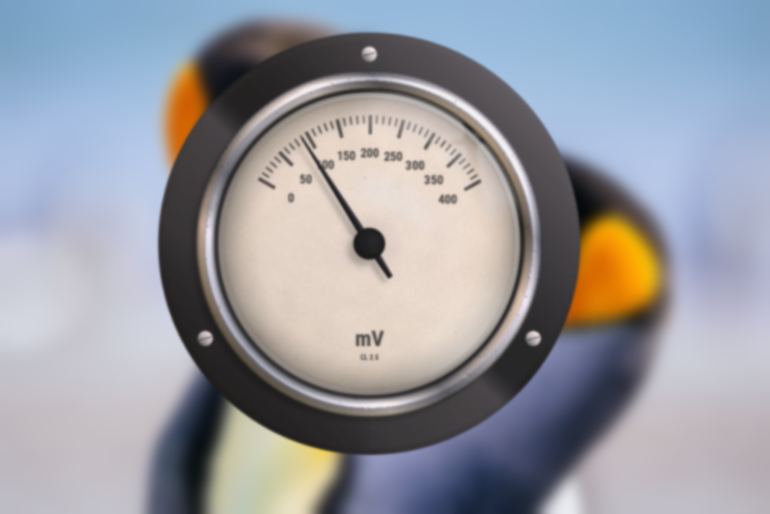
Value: 90 mV
